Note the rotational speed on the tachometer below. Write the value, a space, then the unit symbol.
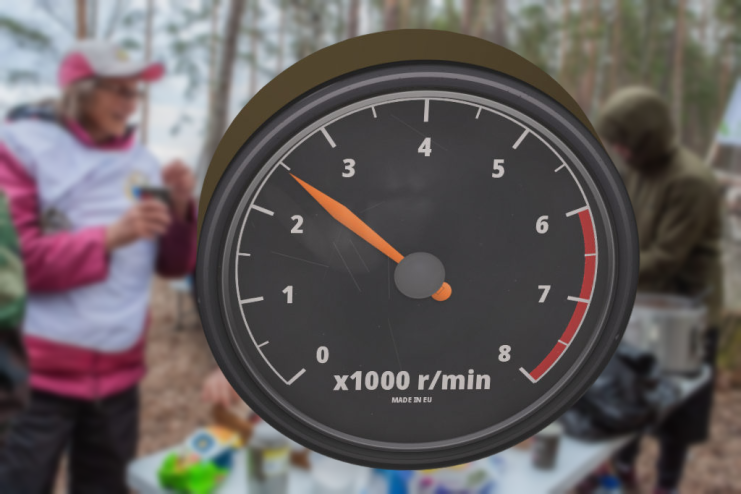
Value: 2500 rpm
